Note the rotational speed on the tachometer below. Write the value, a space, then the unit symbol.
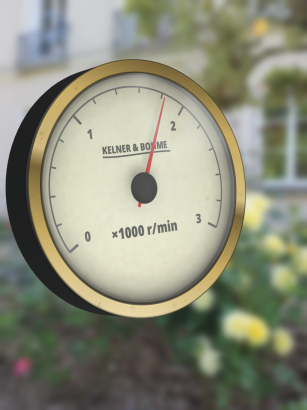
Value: 1800 rpm
